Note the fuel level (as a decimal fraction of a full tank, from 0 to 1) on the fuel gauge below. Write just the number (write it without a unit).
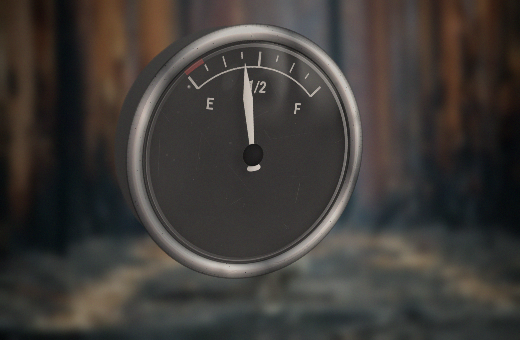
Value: 0.375
